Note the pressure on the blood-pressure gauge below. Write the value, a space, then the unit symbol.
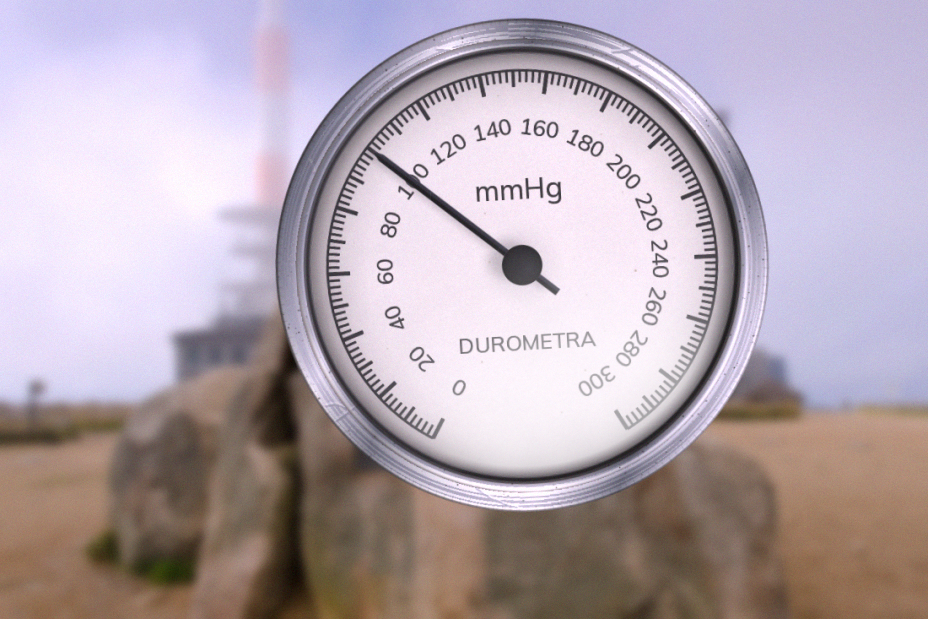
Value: 100 mmHg
